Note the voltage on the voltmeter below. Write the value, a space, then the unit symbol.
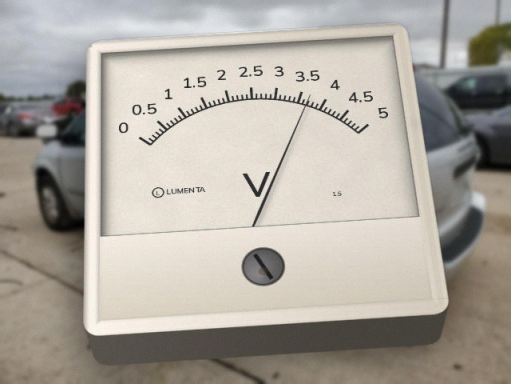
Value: 3.7 V
